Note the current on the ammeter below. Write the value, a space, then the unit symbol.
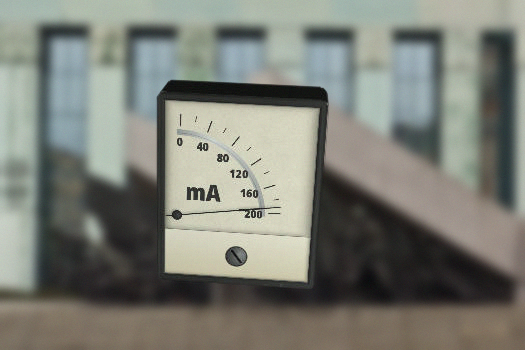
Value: 190 mA
